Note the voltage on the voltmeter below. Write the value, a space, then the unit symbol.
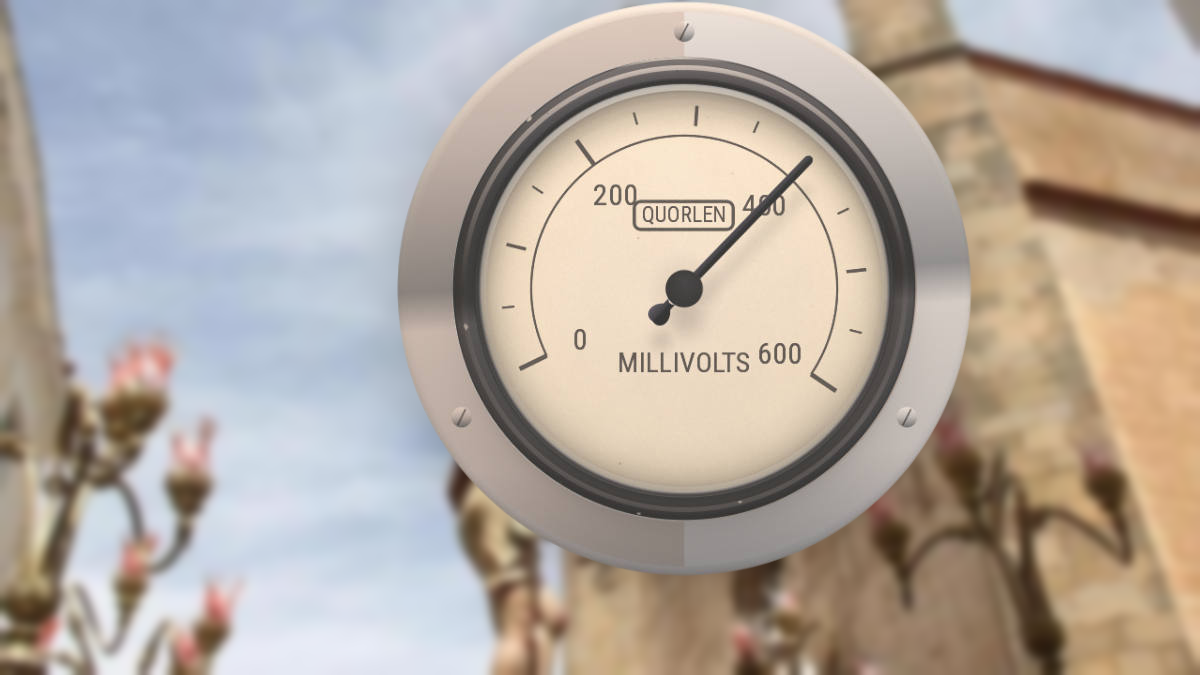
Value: 400 mV
